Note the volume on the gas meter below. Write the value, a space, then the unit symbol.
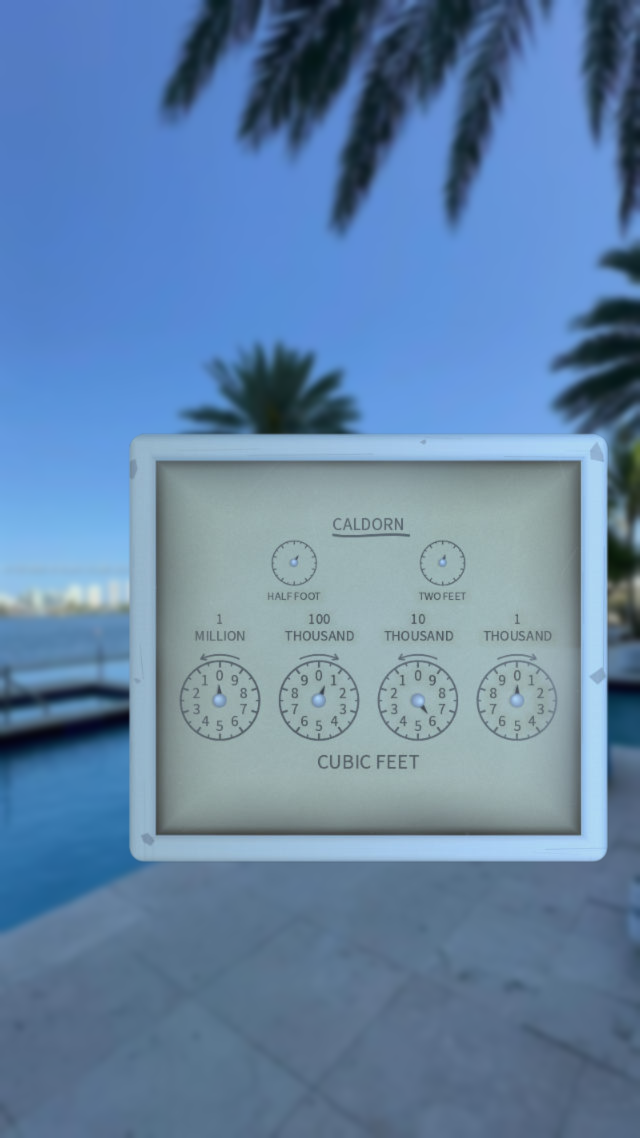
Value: 6000 ft³
